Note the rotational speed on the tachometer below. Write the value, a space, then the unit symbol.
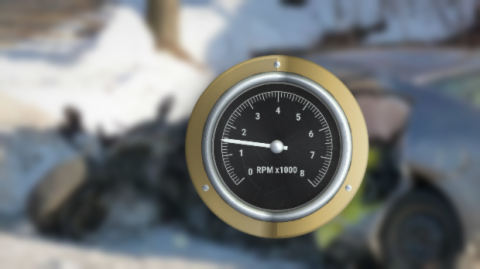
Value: 1500 rpm
